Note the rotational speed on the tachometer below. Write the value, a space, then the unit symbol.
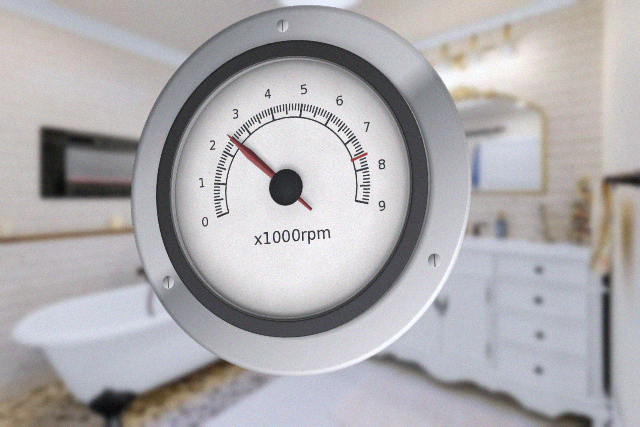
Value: 2500 rpm
